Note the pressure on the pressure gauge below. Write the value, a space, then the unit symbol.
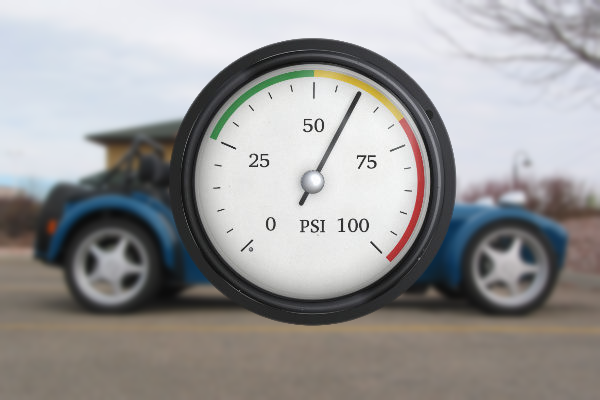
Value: 60 psi
